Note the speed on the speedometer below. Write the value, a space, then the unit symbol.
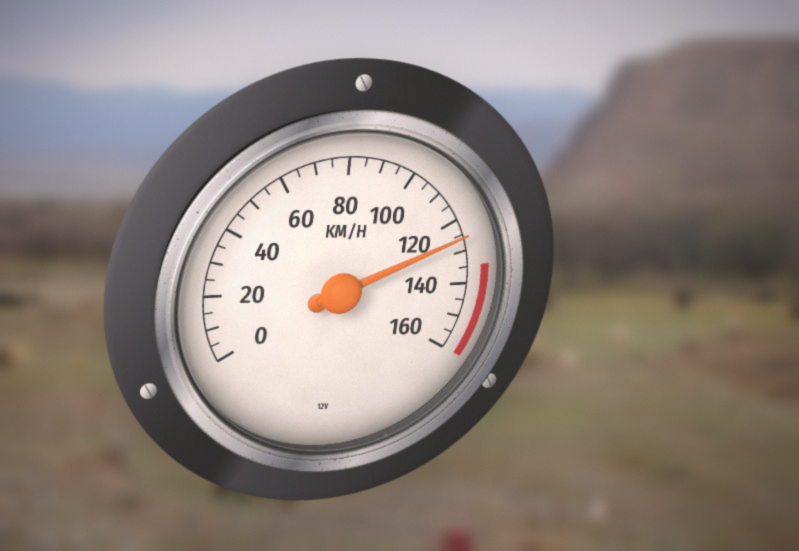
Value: 125 km/h
